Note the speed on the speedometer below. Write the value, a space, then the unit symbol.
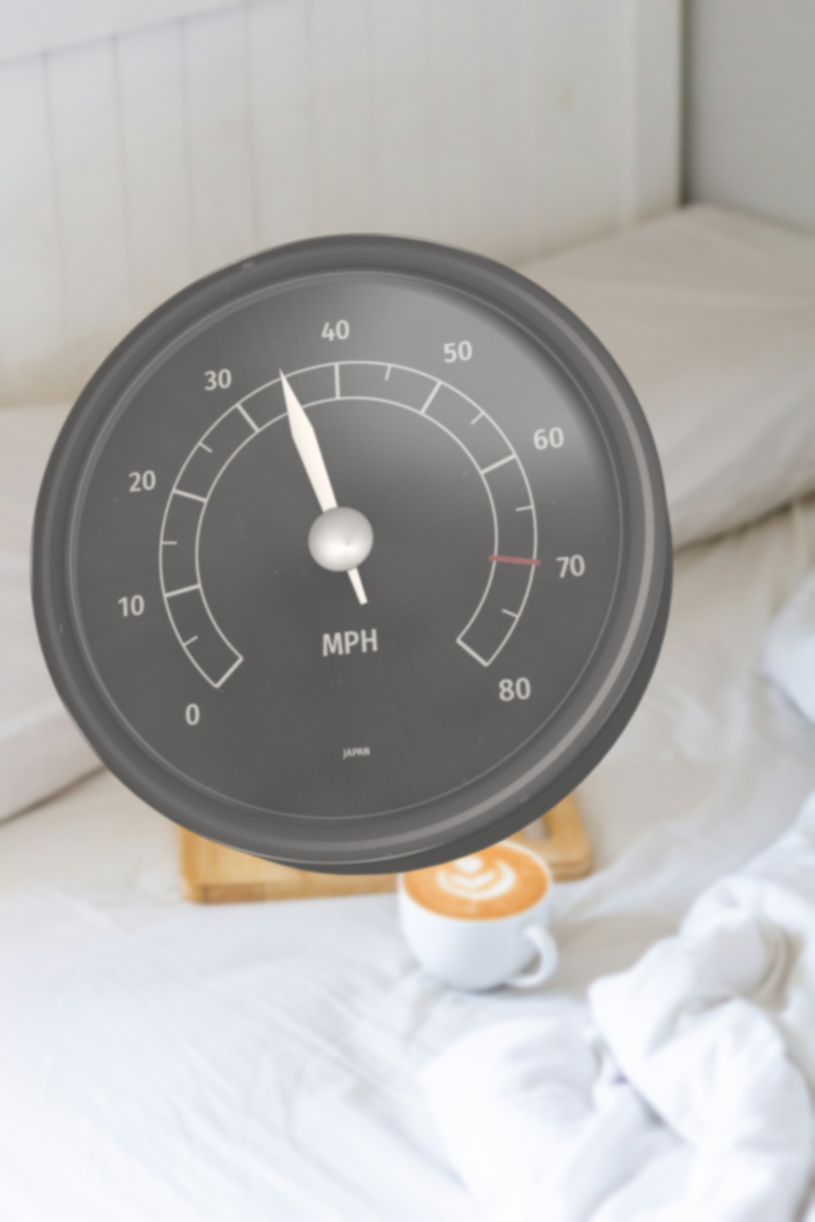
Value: 35 mph
